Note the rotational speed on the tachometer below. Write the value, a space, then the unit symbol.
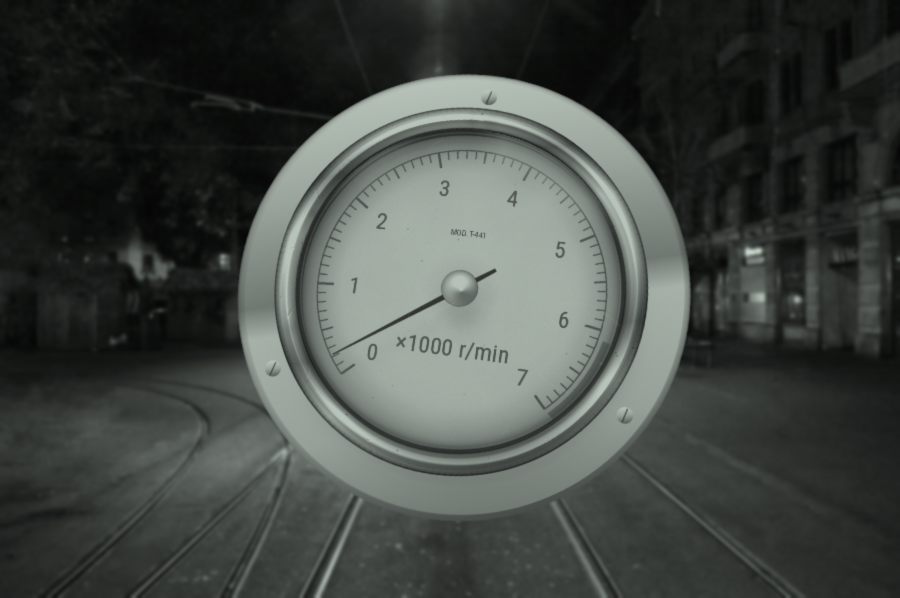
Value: 200 rpm
